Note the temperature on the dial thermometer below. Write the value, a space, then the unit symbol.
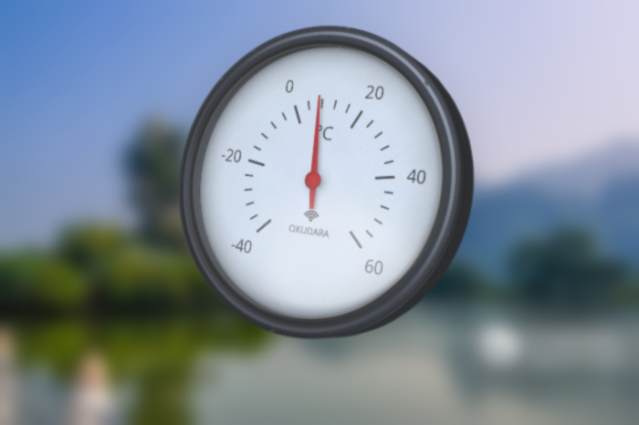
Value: 8 °C
